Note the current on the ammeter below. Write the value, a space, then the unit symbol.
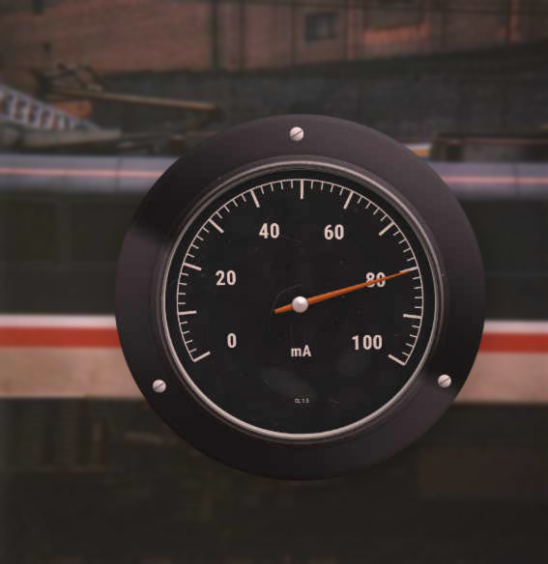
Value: 80 mA
